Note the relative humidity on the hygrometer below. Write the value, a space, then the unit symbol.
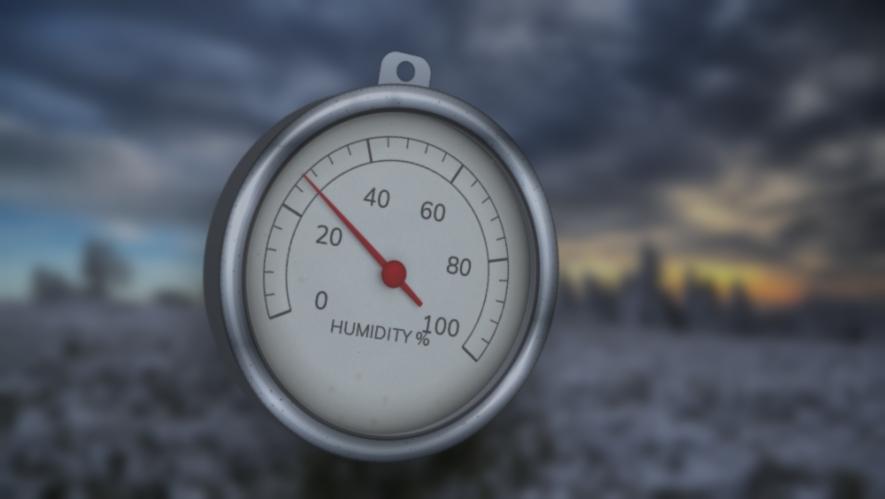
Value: 26 %
